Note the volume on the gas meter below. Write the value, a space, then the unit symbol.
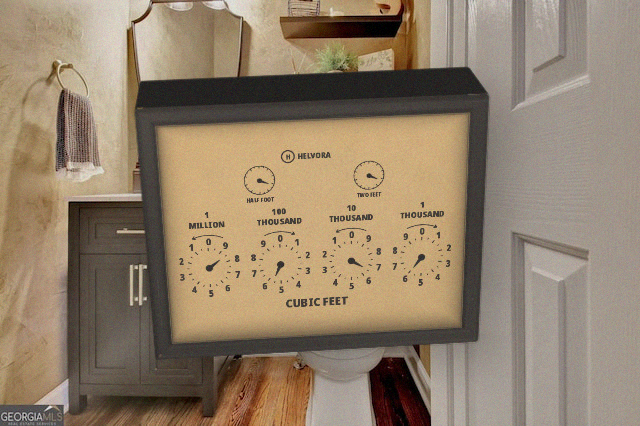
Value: 856600 ft³
